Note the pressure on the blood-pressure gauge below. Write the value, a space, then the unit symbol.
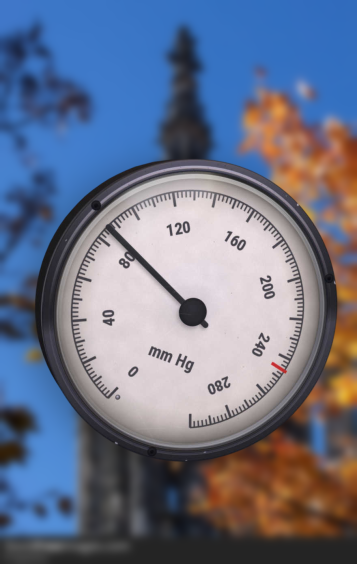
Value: 86 mmHg
